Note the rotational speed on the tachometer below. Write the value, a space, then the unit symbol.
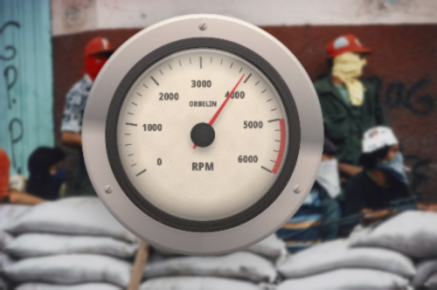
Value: 3900 rpm
